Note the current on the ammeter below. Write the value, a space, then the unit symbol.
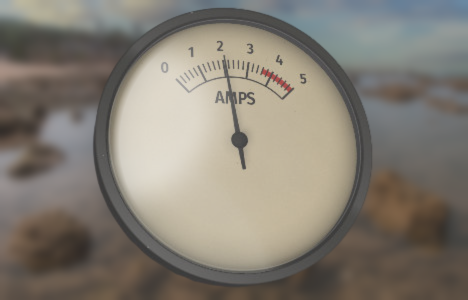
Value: 2 A
